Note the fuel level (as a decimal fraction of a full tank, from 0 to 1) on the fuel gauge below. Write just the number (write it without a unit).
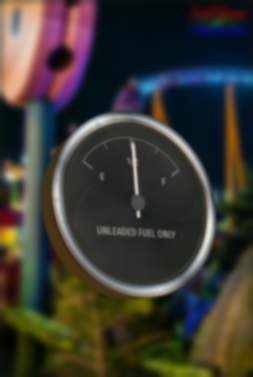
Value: 0.5
